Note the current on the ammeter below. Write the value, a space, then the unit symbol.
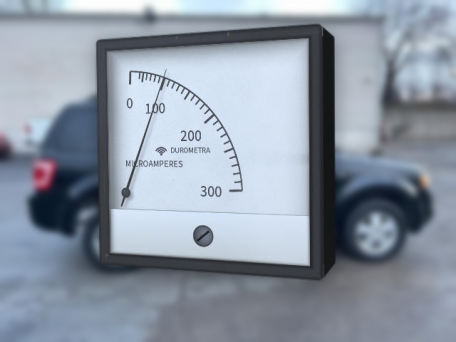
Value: 100 µA
